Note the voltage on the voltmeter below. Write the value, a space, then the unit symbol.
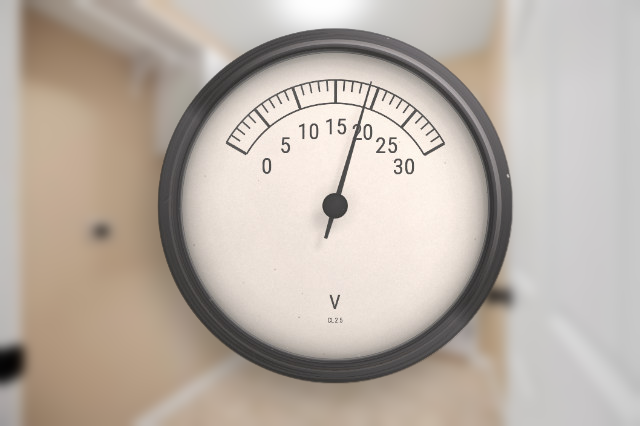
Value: 19 V
